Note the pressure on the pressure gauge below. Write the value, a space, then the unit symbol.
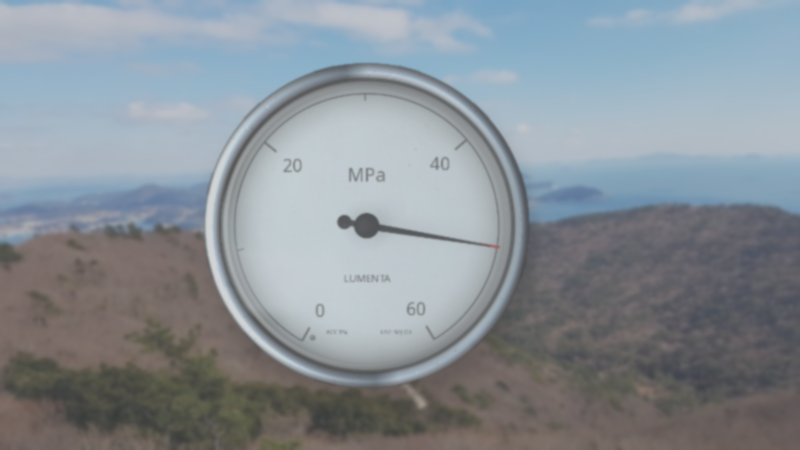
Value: 50 MPa
